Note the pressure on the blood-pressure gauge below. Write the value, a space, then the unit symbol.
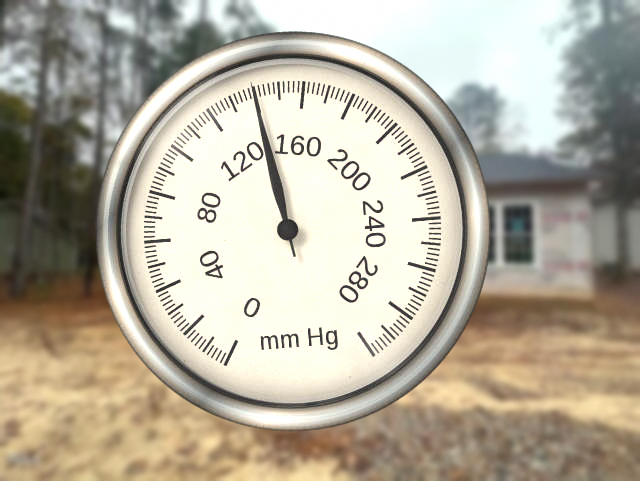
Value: 140 mmHg
